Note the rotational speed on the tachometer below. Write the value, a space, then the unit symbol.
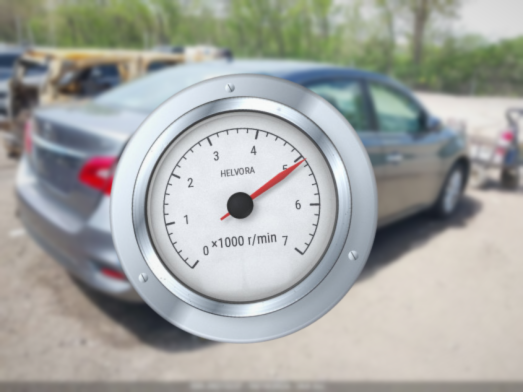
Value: 5100 rpm
